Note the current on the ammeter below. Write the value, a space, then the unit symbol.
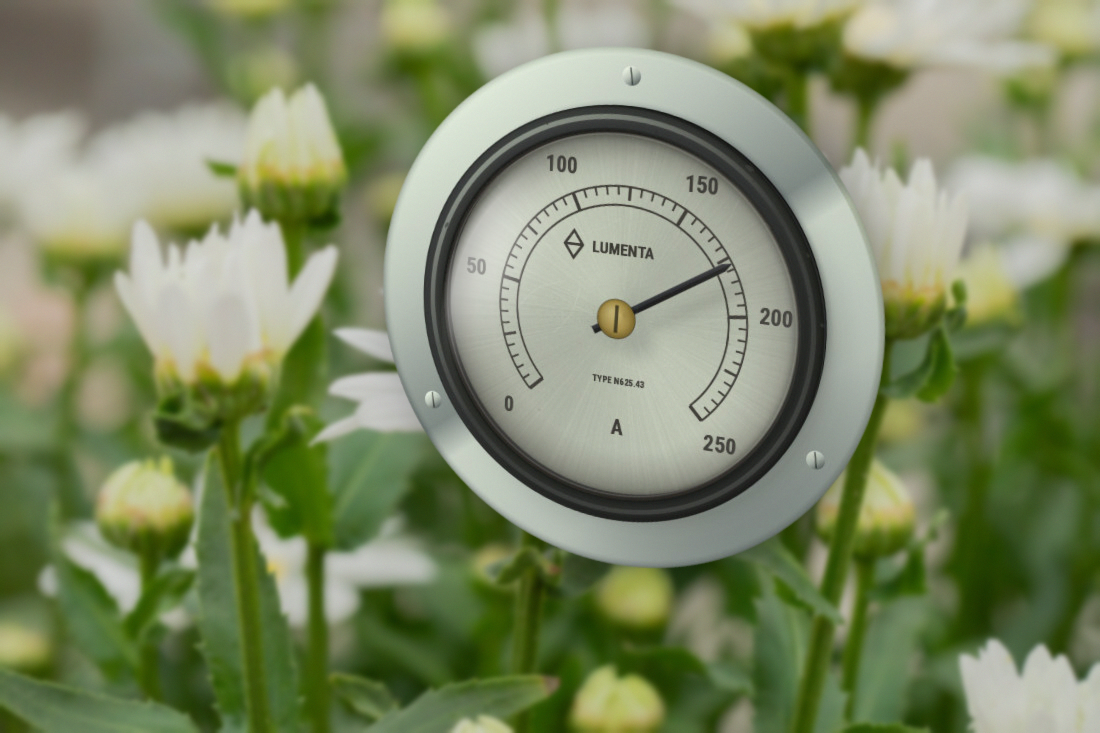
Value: 177.5 A
